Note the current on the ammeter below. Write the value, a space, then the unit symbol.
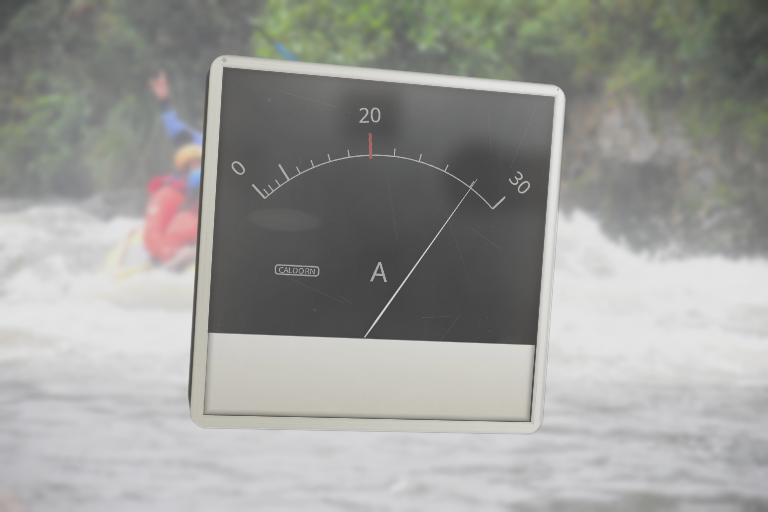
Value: 28 A
